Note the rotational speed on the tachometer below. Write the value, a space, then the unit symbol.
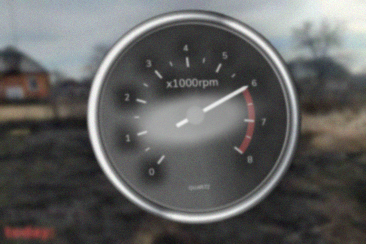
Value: 6000 rpm
